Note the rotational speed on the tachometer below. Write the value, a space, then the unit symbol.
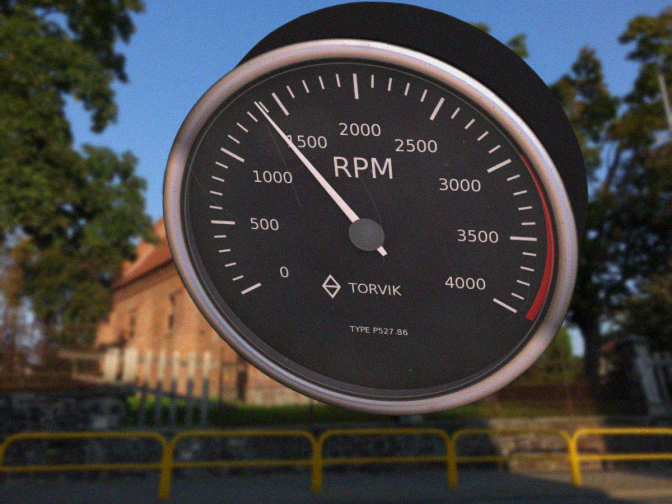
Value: 1400 rpm
